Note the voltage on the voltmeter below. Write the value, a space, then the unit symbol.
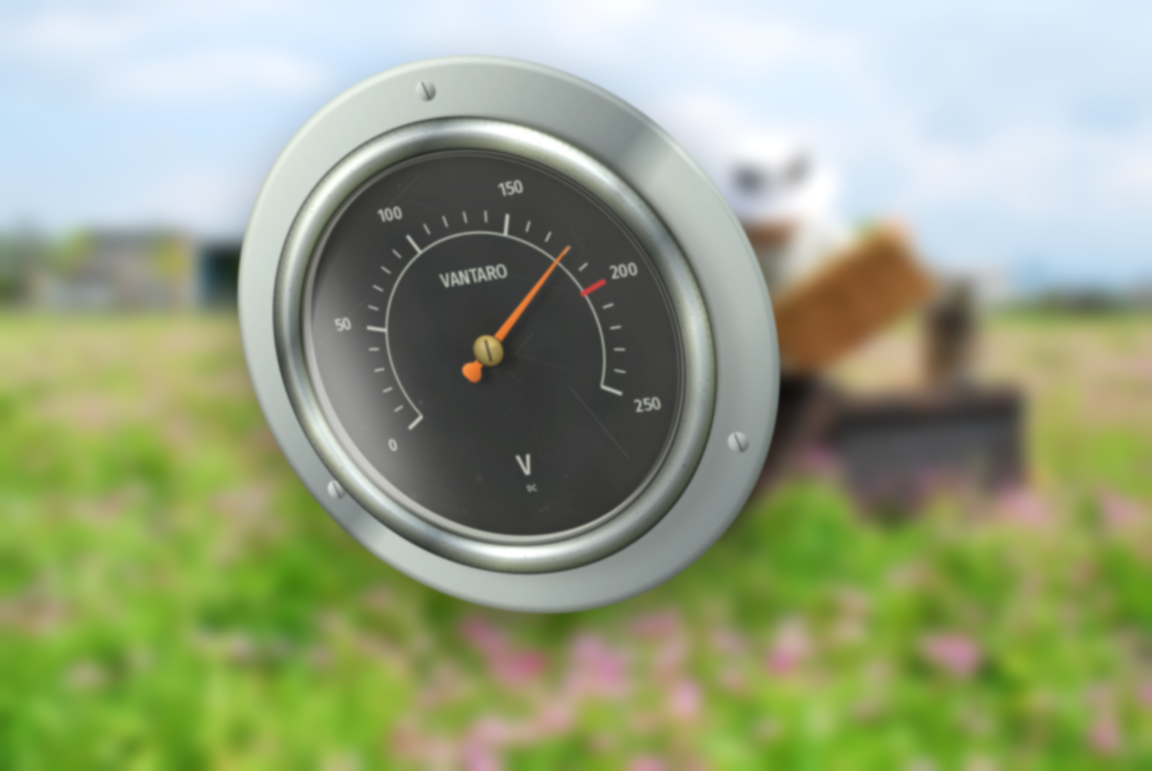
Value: 180 V
